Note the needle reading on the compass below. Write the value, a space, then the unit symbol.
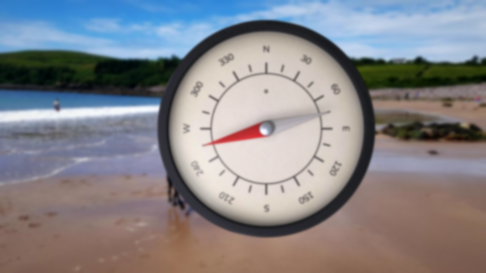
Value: 255 °
